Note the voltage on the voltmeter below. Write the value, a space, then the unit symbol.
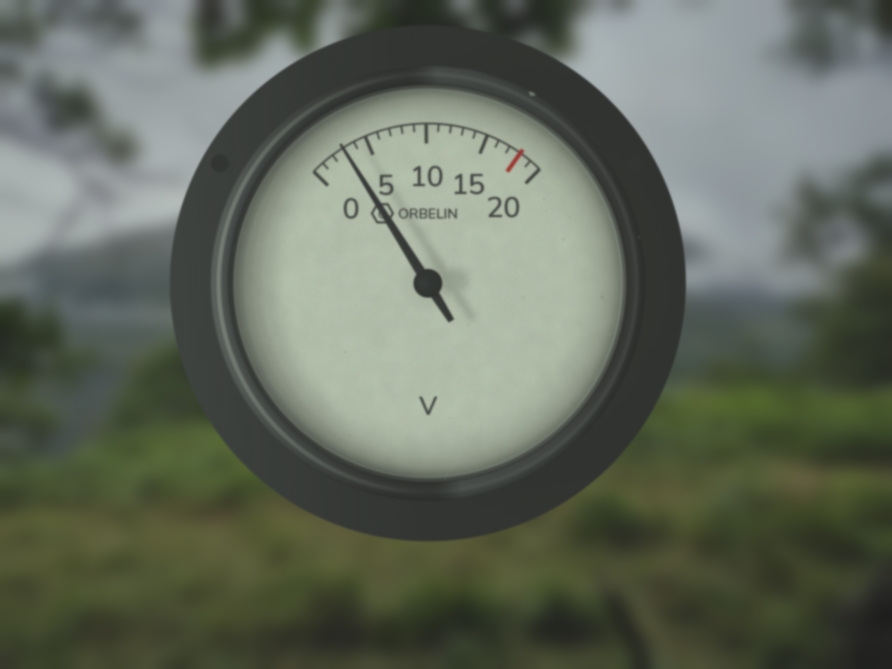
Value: 3 V
